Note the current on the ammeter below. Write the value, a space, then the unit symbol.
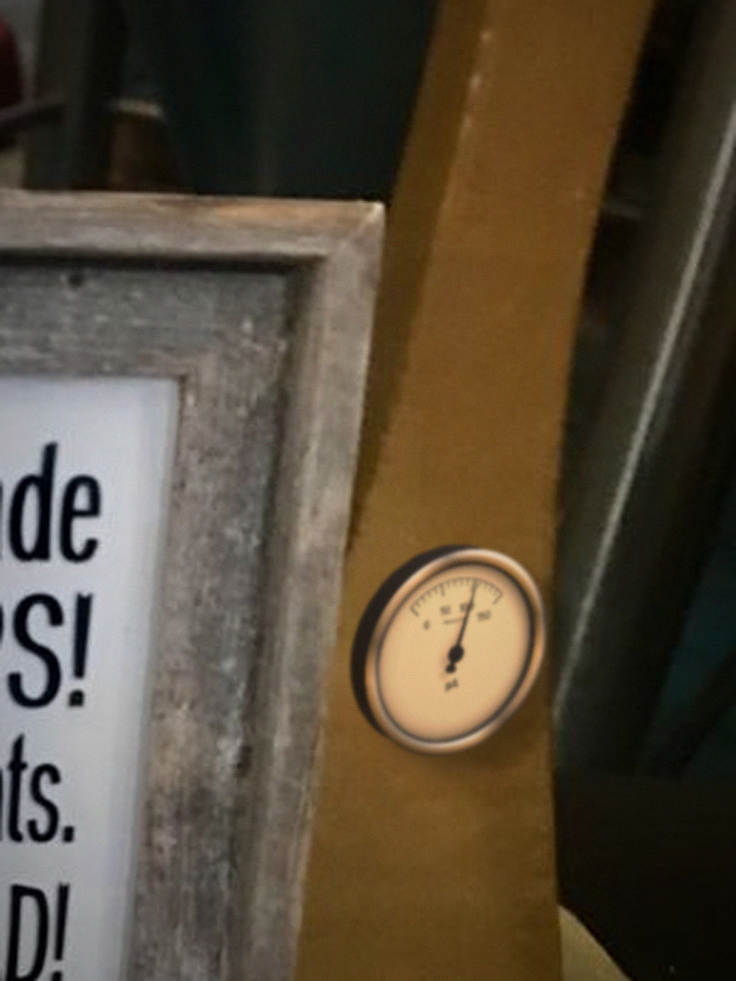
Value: 100 µA
